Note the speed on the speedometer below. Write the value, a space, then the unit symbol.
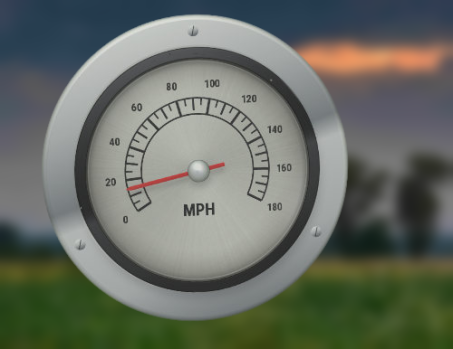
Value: 15 mph
